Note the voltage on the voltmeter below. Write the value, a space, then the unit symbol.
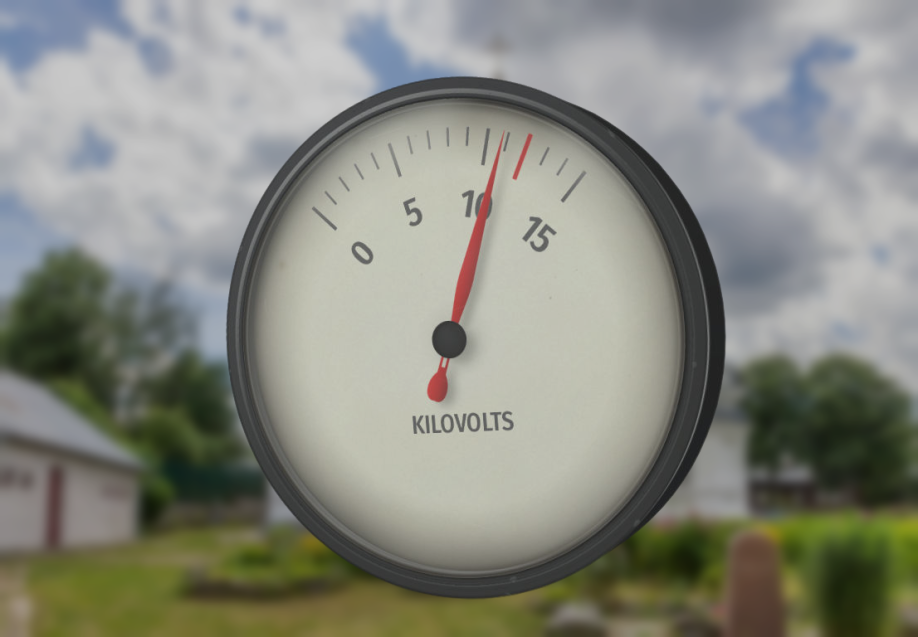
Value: 11 kV
